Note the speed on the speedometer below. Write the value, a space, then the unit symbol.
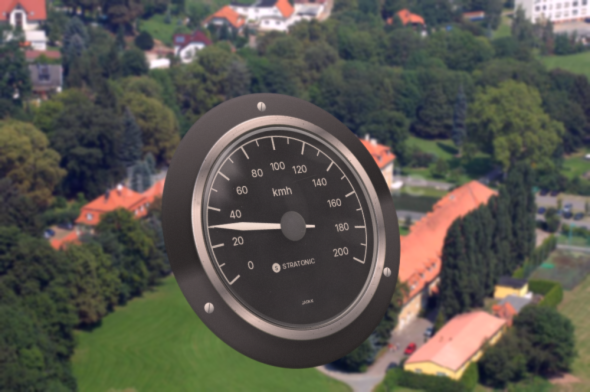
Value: 30 km/h
